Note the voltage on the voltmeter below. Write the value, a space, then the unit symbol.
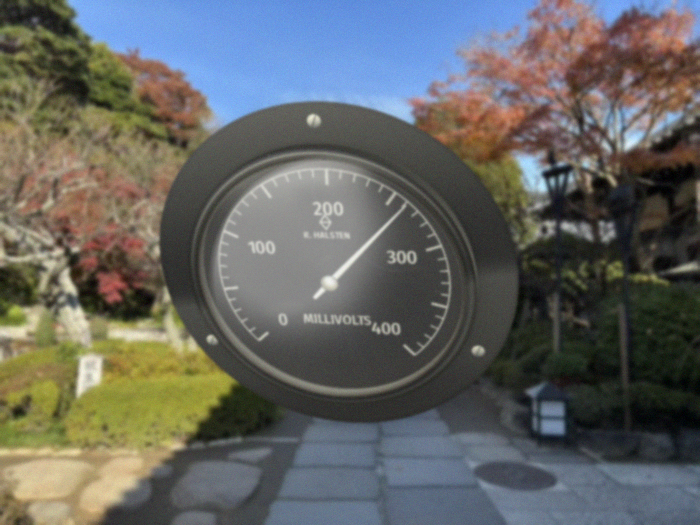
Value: 260 mV
